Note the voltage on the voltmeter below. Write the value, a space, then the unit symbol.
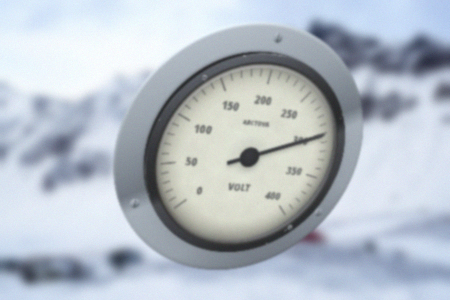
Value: 300 V
